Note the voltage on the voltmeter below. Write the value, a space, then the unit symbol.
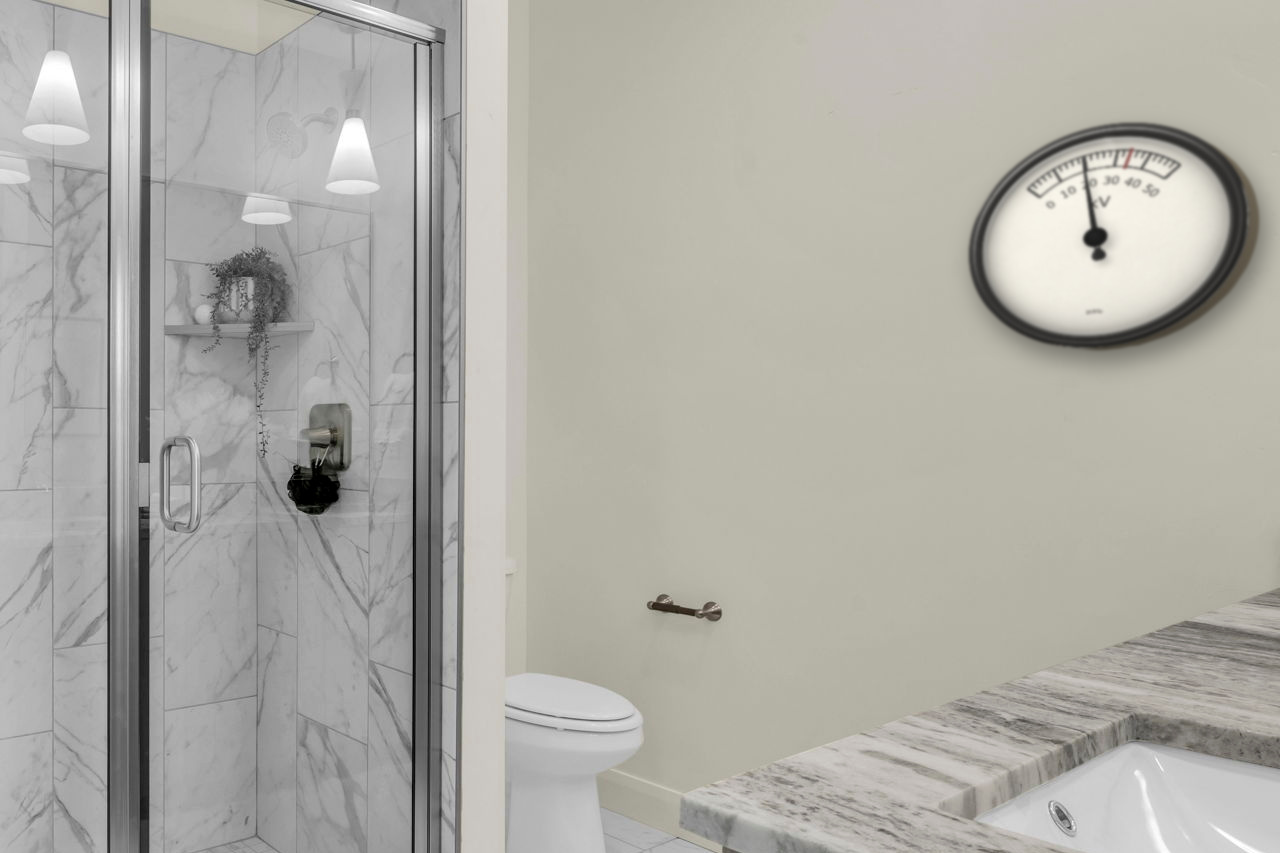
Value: 20 kV
